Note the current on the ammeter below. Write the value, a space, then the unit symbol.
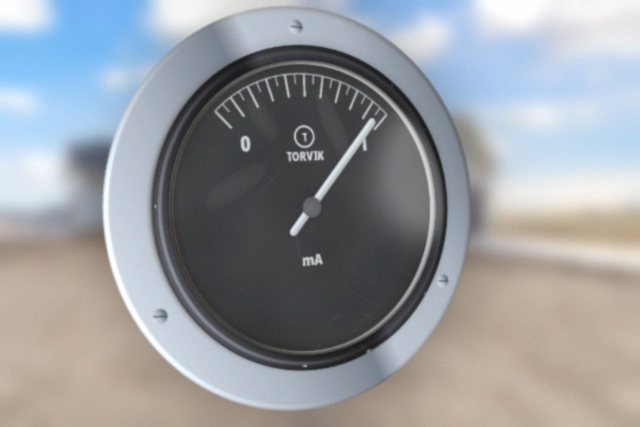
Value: 0.95 mA
